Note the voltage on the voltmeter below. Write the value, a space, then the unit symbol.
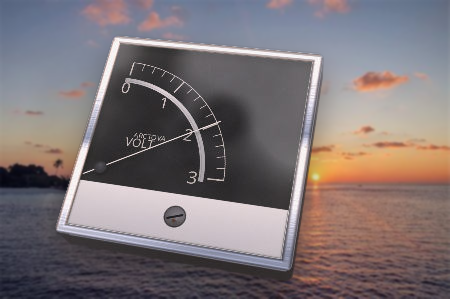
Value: 2 V
